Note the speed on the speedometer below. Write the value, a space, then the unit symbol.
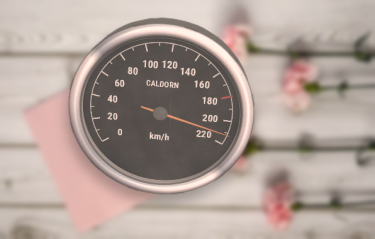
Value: 210 km/h
